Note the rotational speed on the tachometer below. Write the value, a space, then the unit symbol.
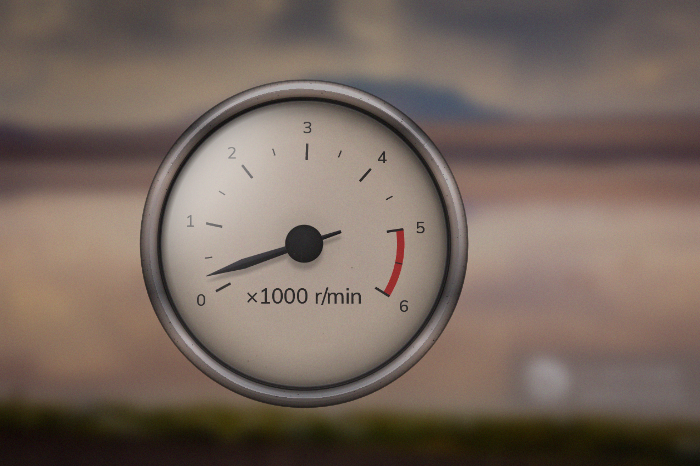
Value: 250 rpm
